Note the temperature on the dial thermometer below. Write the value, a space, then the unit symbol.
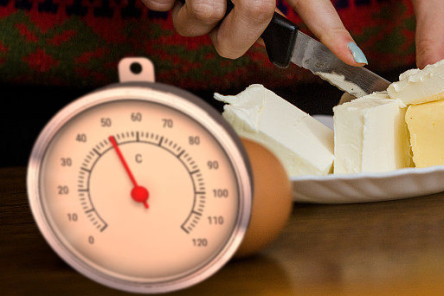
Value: 50 °C
